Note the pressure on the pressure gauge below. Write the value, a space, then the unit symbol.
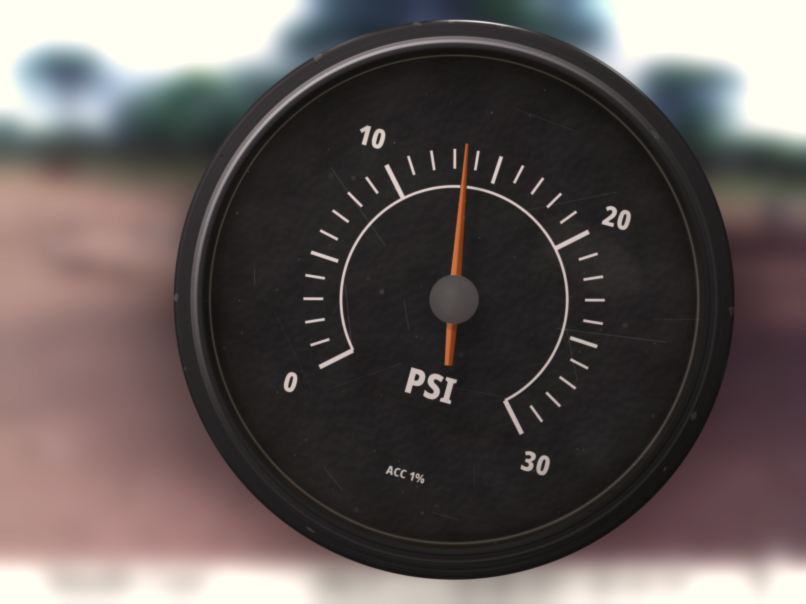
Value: 13.5 psi
